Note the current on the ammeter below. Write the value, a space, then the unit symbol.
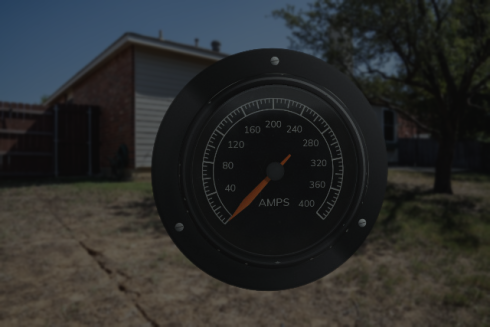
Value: 0 A
